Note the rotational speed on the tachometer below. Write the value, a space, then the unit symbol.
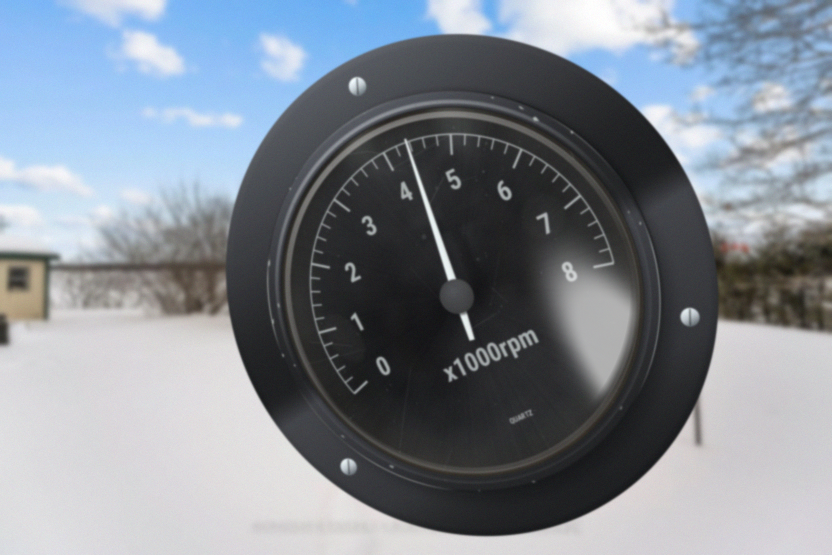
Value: 4400 rpm
